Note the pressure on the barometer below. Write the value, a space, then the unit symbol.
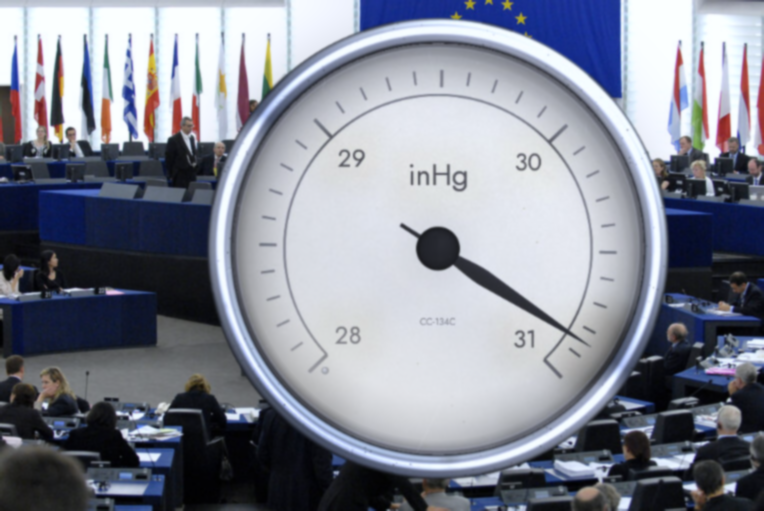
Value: 30.85 inHg
